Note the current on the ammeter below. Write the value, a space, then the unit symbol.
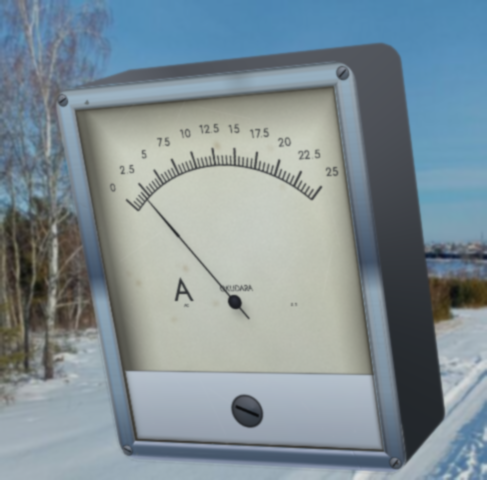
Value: 2.5 A
